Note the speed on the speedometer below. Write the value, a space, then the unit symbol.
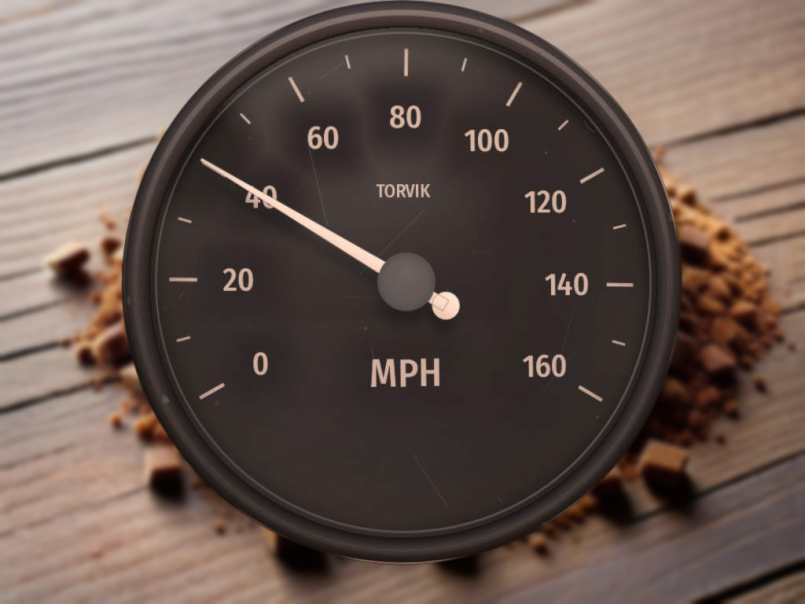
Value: 40 mph
